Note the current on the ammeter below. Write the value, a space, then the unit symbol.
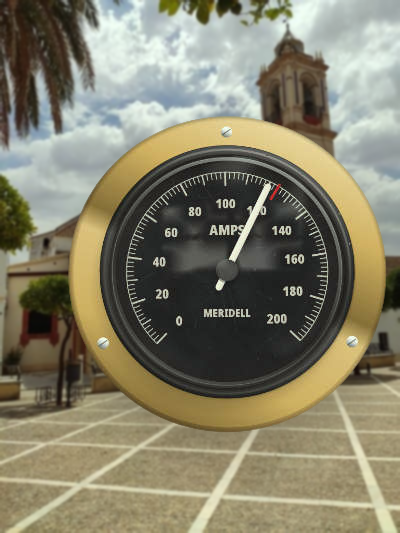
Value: 120 A
